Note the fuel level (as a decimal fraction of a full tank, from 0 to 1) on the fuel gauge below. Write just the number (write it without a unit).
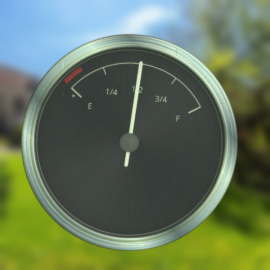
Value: 0.5
